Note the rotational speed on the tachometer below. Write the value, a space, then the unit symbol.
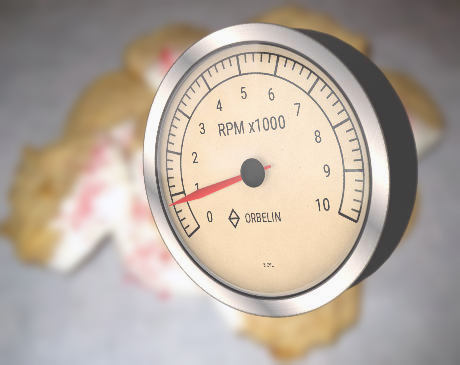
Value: 800 rpm
